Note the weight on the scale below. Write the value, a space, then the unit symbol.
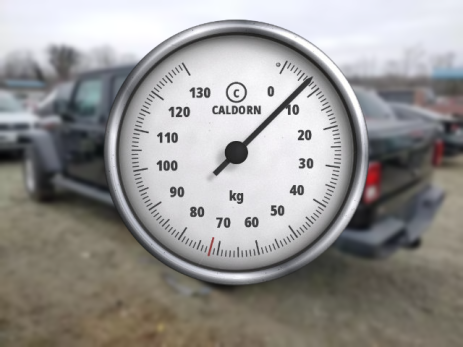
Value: 7 kg
